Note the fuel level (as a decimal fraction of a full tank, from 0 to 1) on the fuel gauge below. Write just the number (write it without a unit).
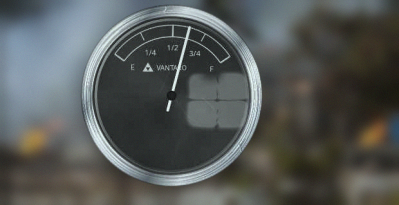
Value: 0.625
